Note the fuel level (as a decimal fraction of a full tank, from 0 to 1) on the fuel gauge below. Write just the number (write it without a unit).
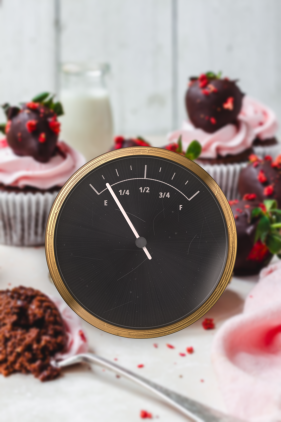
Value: 0.125
